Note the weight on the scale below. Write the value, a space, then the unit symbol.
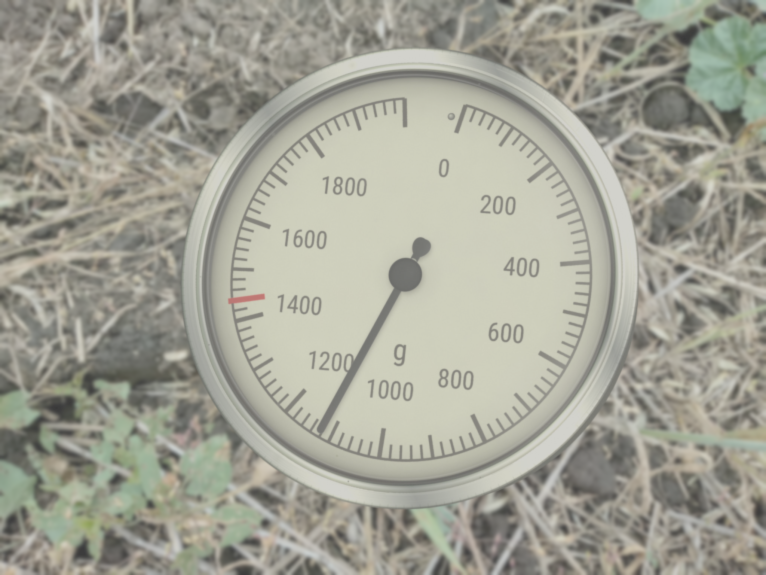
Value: 1120 g
